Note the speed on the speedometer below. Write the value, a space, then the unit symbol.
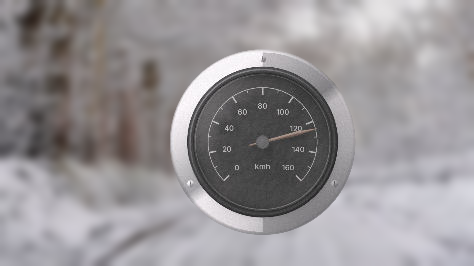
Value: 125 km/h
